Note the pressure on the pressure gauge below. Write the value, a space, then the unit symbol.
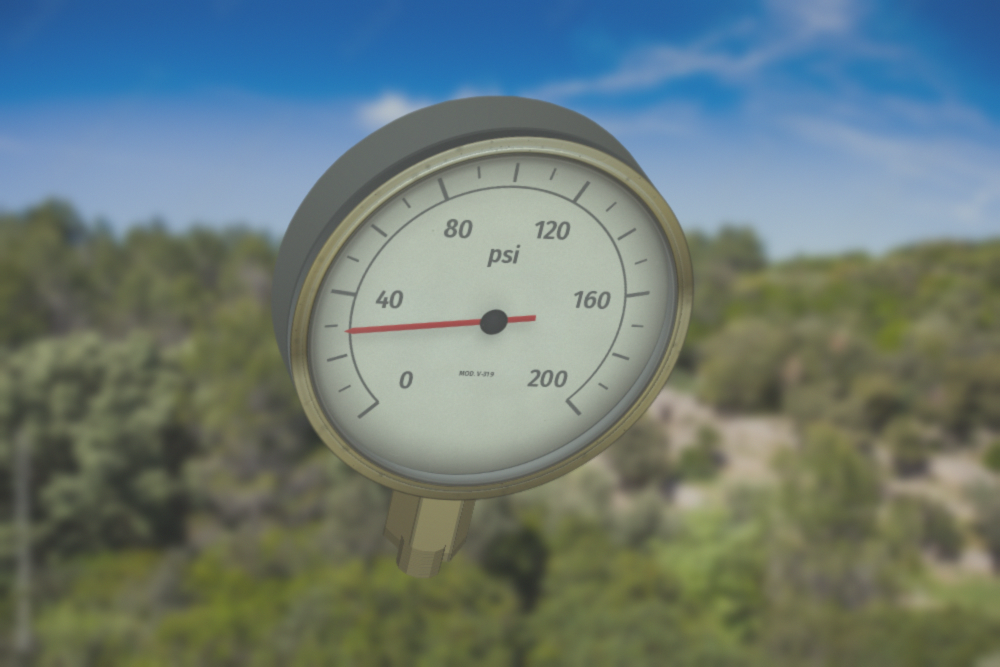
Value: 30 psi
